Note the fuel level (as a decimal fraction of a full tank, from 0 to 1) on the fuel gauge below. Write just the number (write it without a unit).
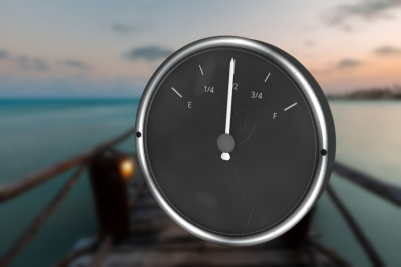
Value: 0.5
